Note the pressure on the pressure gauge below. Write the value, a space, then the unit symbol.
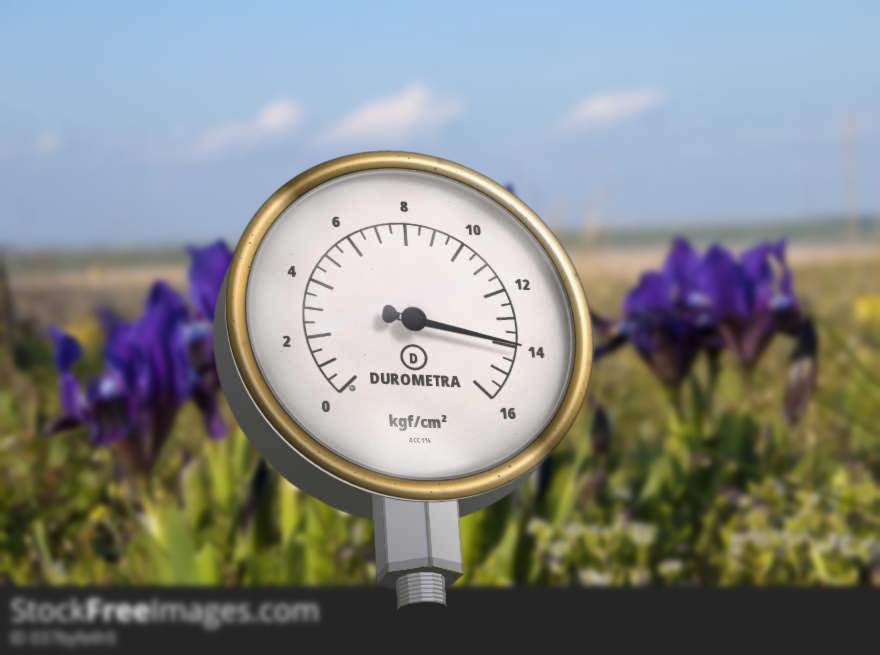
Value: 14 kg/cm²
